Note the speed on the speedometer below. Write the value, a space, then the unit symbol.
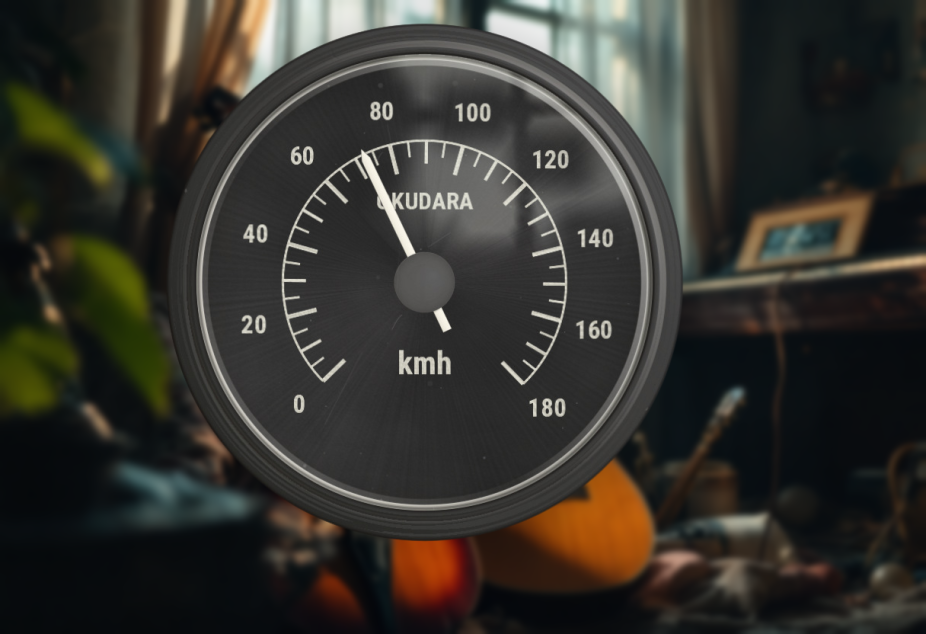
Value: 72.5 km/h
